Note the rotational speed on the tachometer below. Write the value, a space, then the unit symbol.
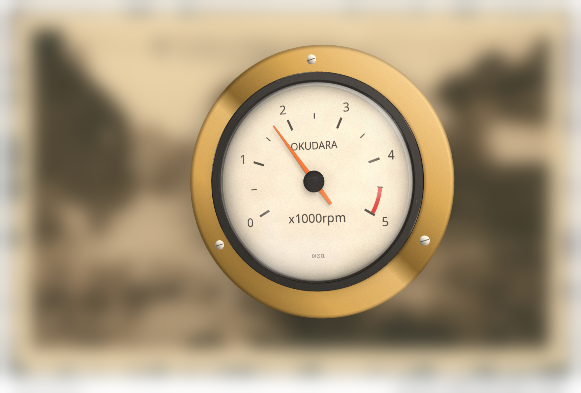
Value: 1750 rpm
